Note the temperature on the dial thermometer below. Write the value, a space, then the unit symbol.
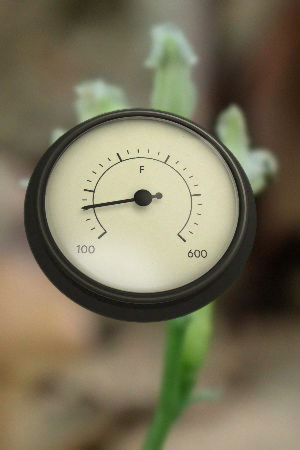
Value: 160 °F
